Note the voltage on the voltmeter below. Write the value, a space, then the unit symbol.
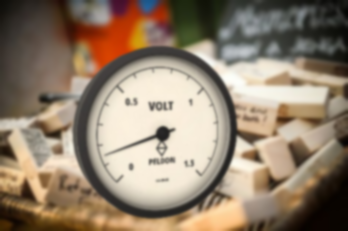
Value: 0.15 V
